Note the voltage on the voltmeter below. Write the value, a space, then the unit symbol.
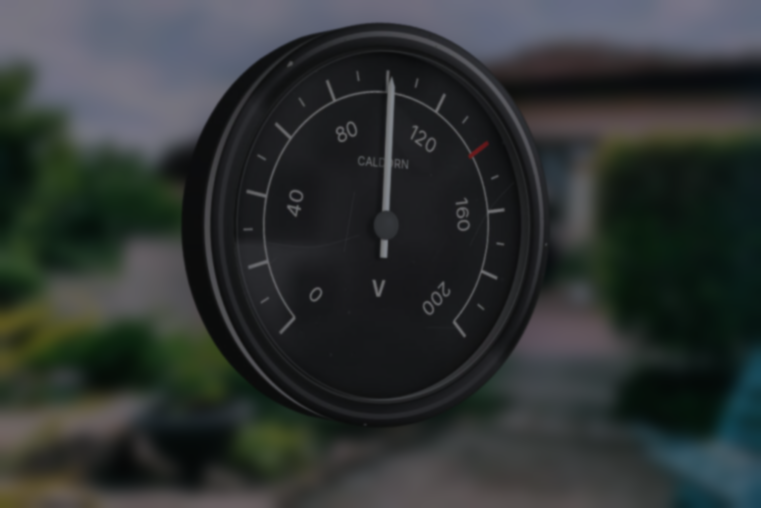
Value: 100 V
